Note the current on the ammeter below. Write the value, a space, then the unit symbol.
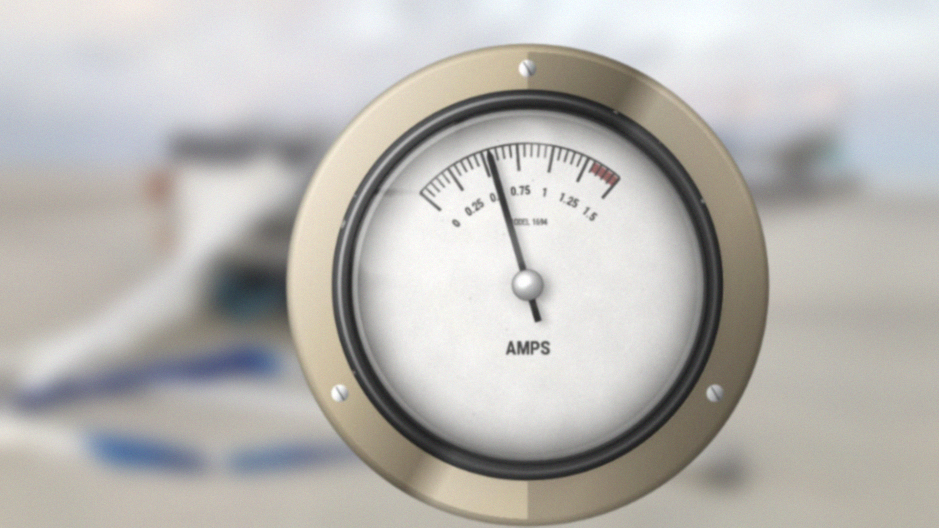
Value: 0.55 A
